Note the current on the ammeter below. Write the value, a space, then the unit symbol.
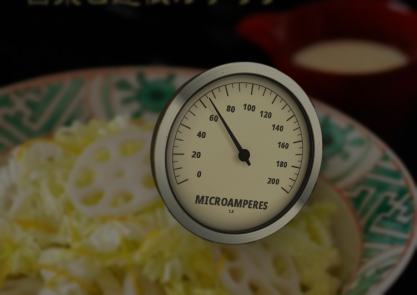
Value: 65 µA
